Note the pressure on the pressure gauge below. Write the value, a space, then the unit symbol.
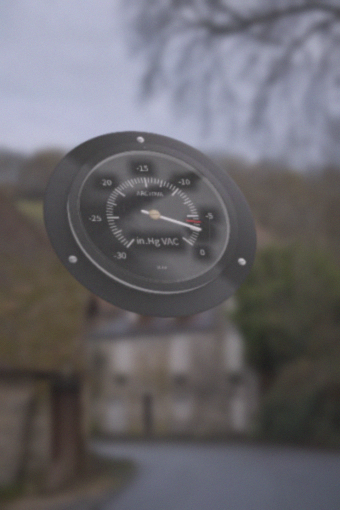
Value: -2.5 inHg
